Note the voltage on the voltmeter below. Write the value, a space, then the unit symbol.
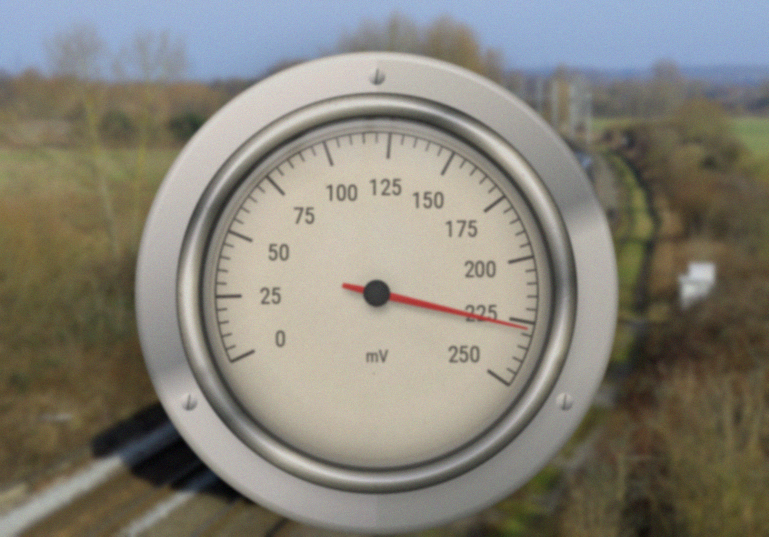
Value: 227.5 mV
